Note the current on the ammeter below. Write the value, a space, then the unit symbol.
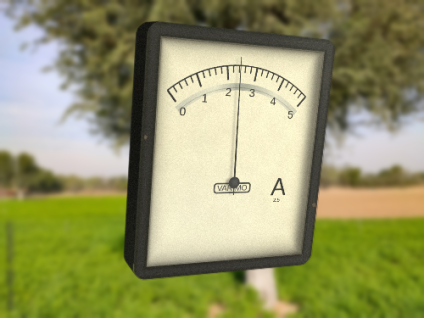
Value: 2.4 A
